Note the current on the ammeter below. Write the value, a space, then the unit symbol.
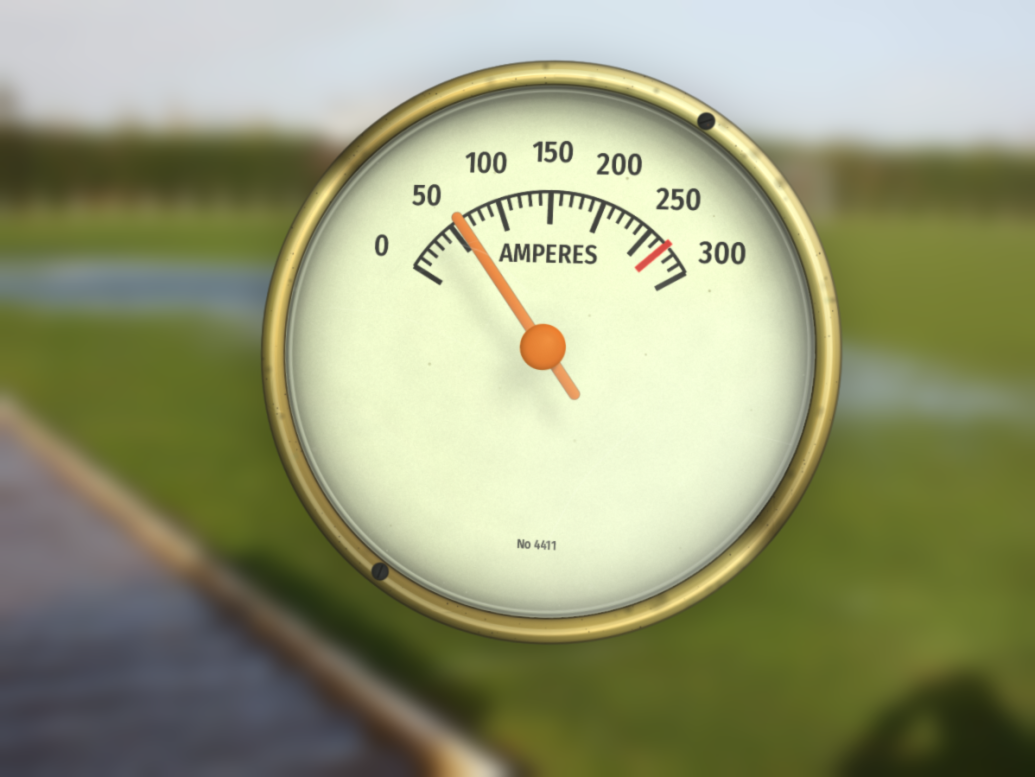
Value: 60 A
